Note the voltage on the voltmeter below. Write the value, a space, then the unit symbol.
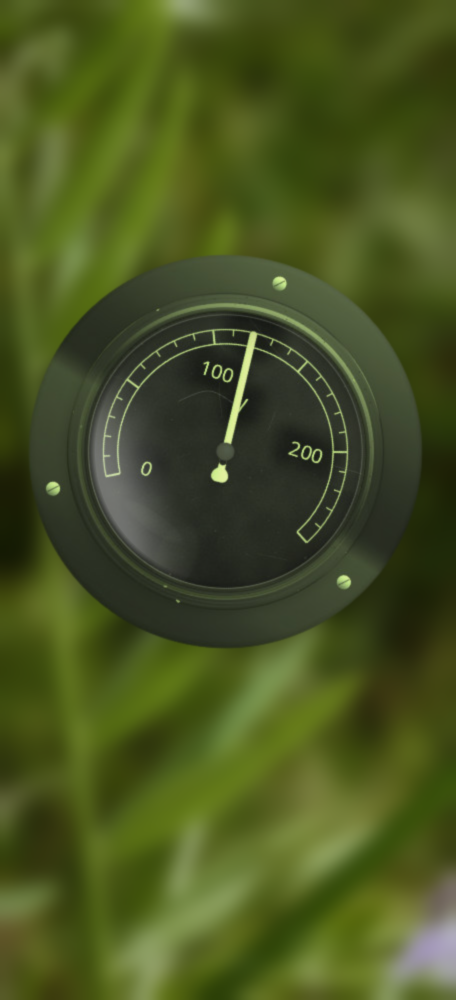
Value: 120 V
